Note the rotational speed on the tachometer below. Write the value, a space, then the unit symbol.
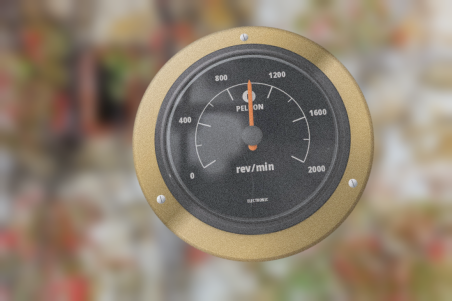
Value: 1000 rpm
